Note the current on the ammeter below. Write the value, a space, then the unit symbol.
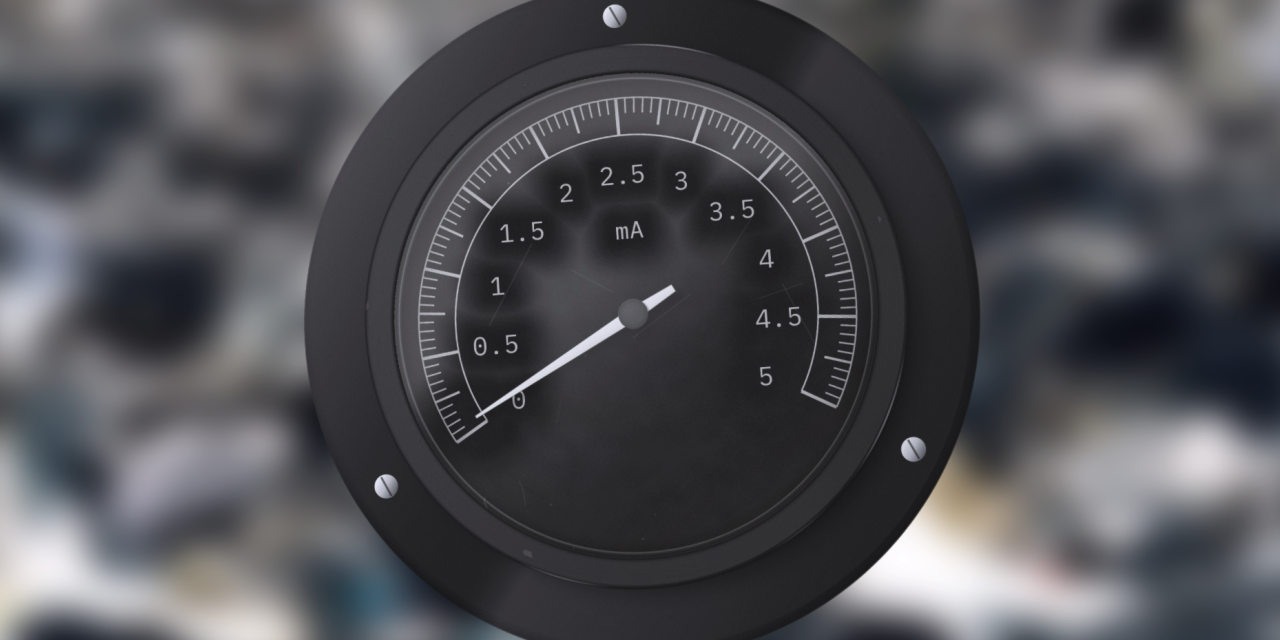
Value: 0.05 mA
